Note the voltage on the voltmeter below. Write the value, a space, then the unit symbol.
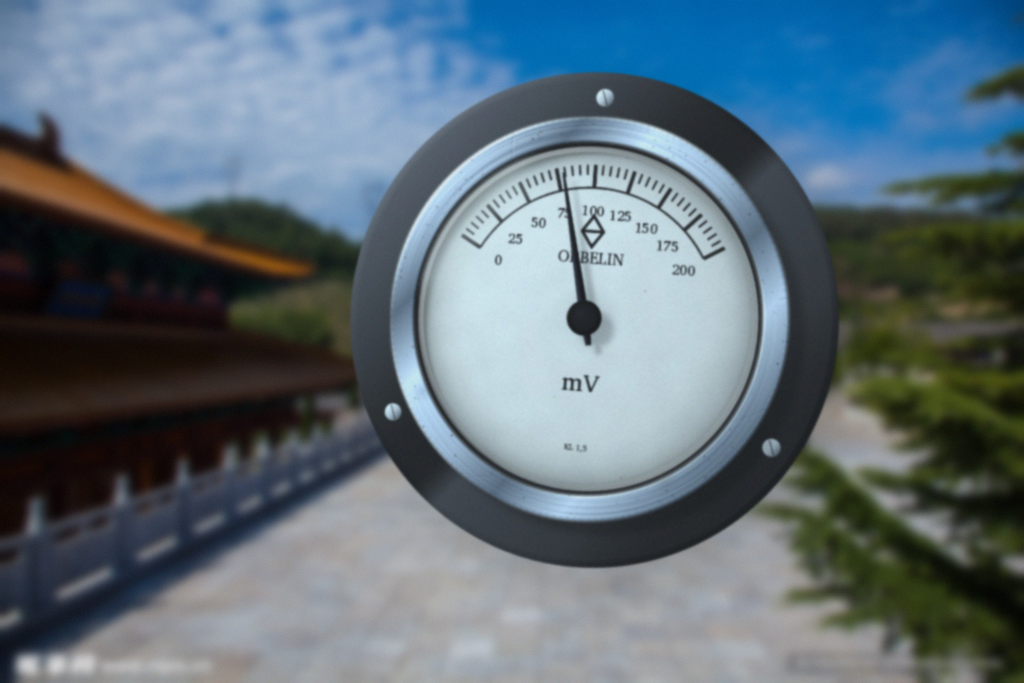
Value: 80 mV
